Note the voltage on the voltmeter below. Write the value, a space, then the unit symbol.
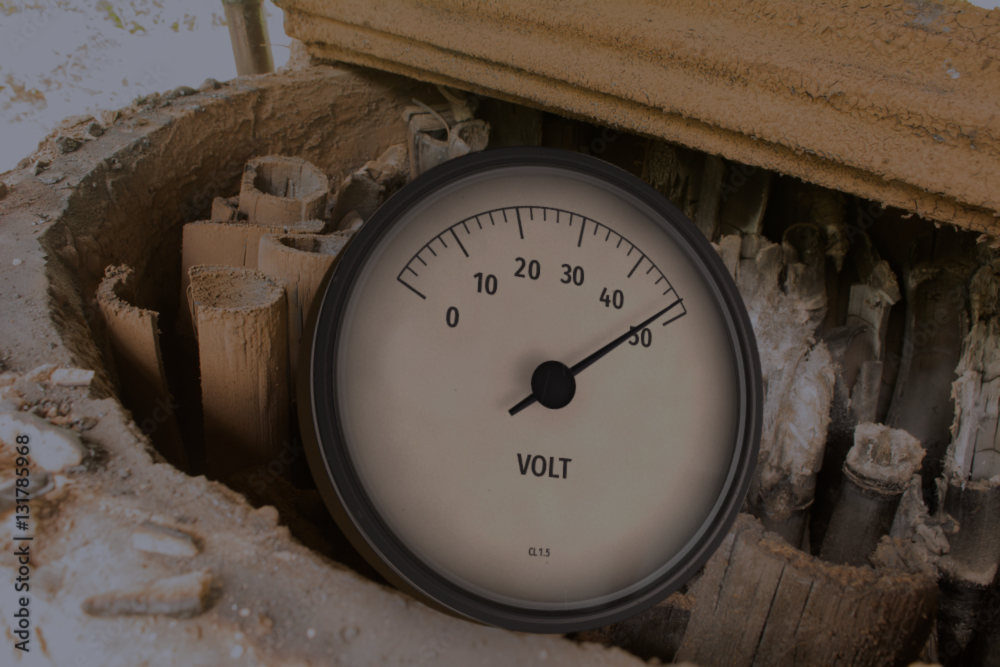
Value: 48 V
